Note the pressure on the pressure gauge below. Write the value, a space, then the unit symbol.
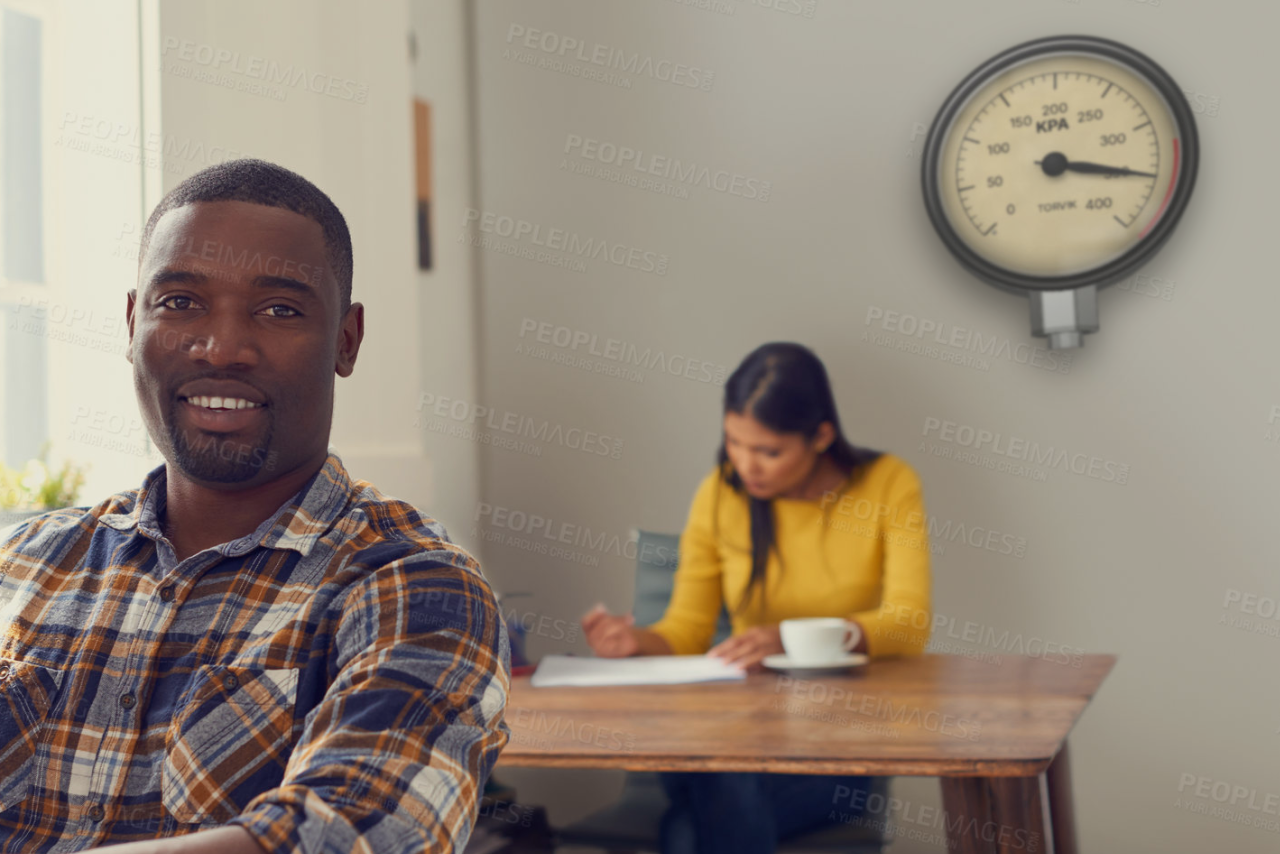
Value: 350 kPa
